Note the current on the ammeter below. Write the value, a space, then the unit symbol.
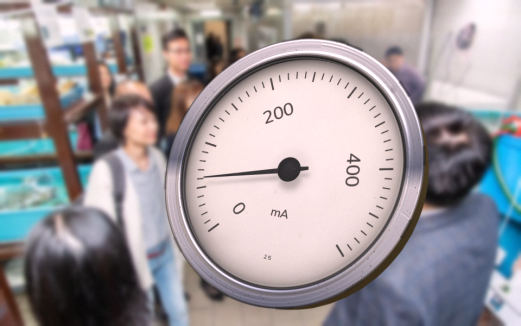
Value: 60 mA
